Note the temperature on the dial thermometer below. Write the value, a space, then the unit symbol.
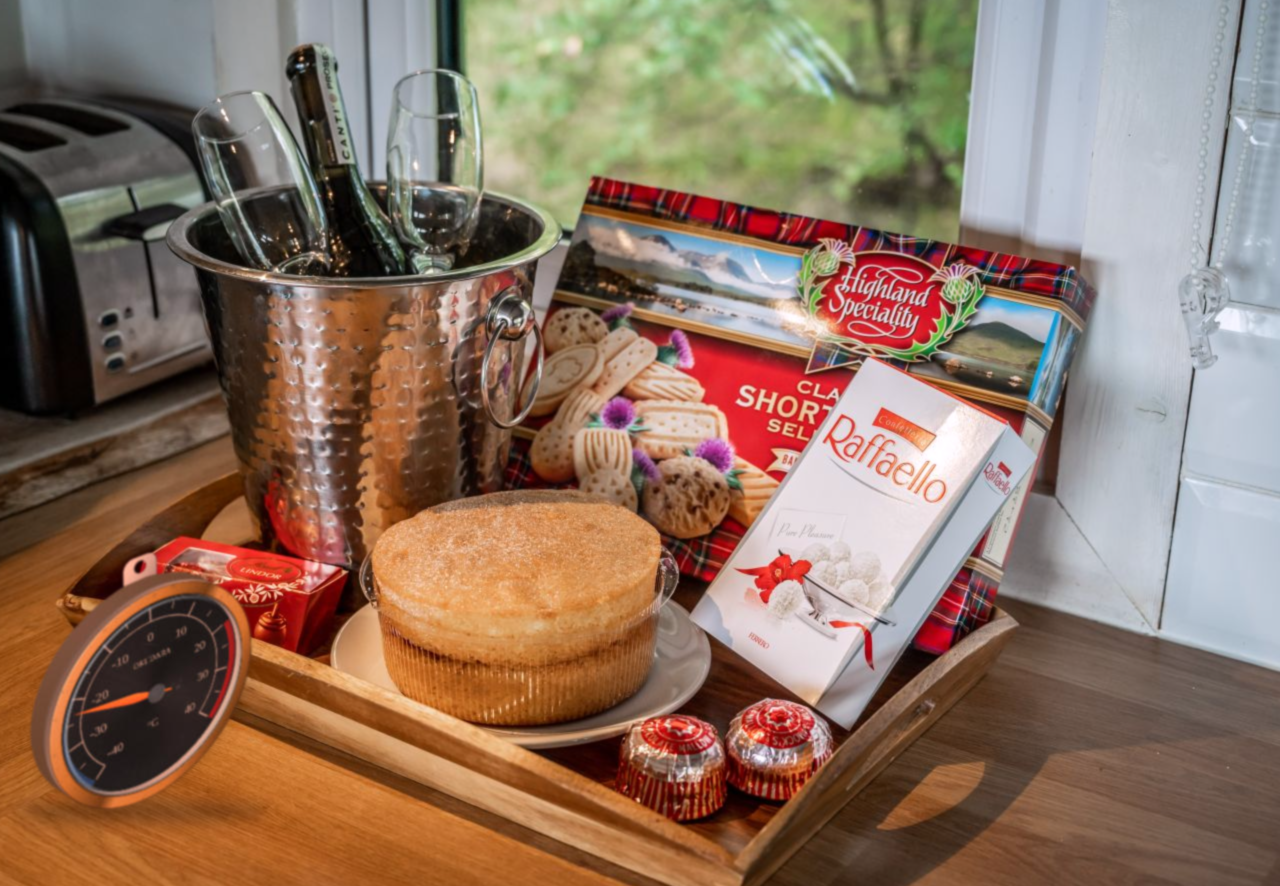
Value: -22.5 °C
